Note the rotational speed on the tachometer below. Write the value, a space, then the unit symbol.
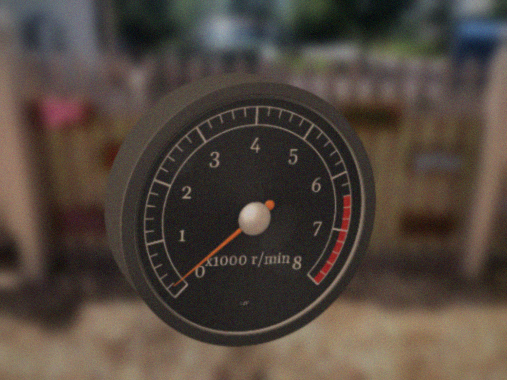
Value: 200 rpm
